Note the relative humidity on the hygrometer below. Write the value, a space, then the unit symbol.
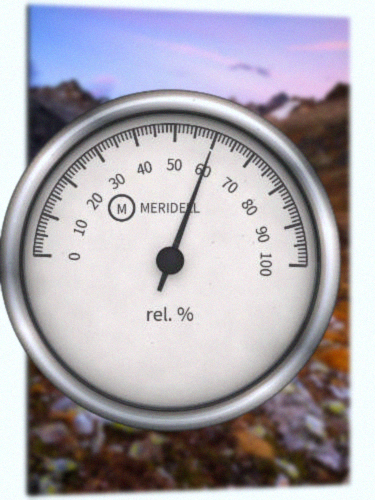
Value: 60 %
